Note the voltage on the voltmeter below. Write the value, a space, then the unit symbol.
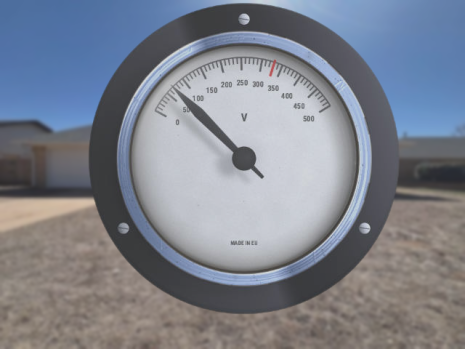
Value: 70 V
